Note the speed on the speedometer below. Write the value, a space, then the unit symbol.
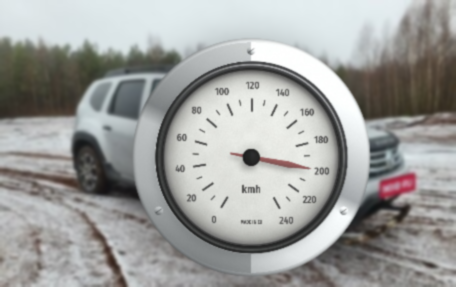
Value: 200 km/h
